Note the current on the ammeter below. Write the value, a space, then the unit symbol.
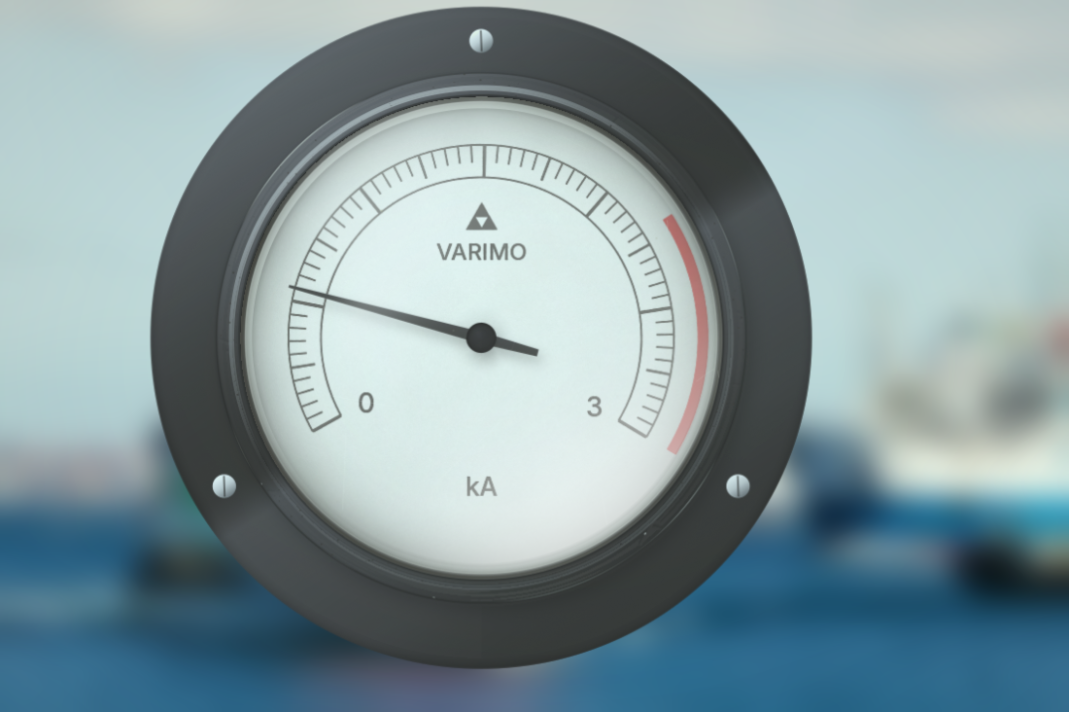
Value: 0.55 kA
